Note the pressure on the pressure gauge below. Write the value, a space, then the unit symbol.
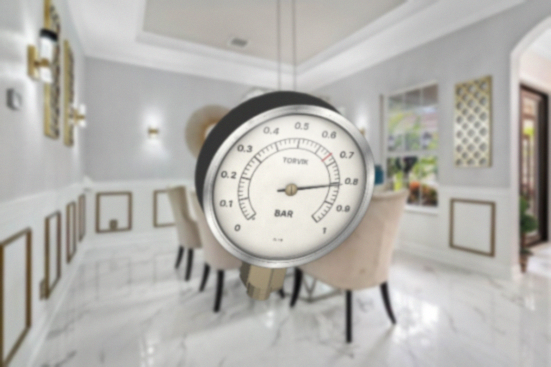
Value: 0.8 bar
